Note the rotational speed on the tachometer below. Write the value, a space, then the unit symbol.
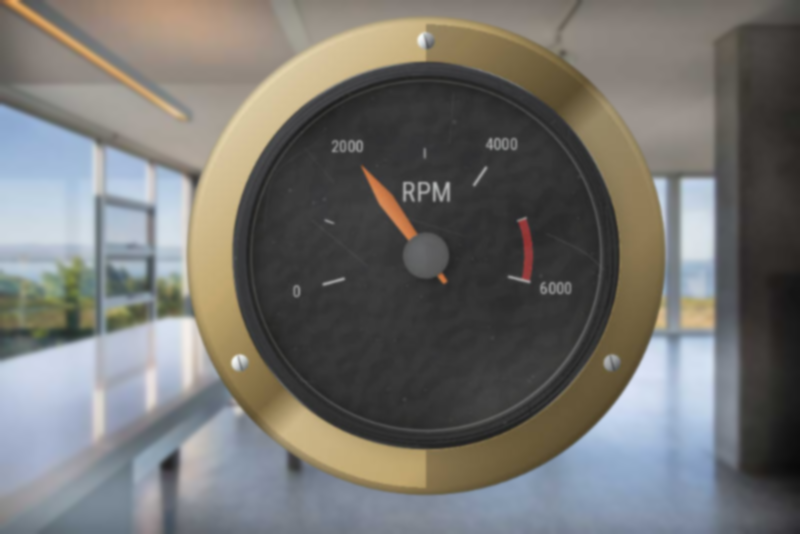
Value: 2000 rpm
